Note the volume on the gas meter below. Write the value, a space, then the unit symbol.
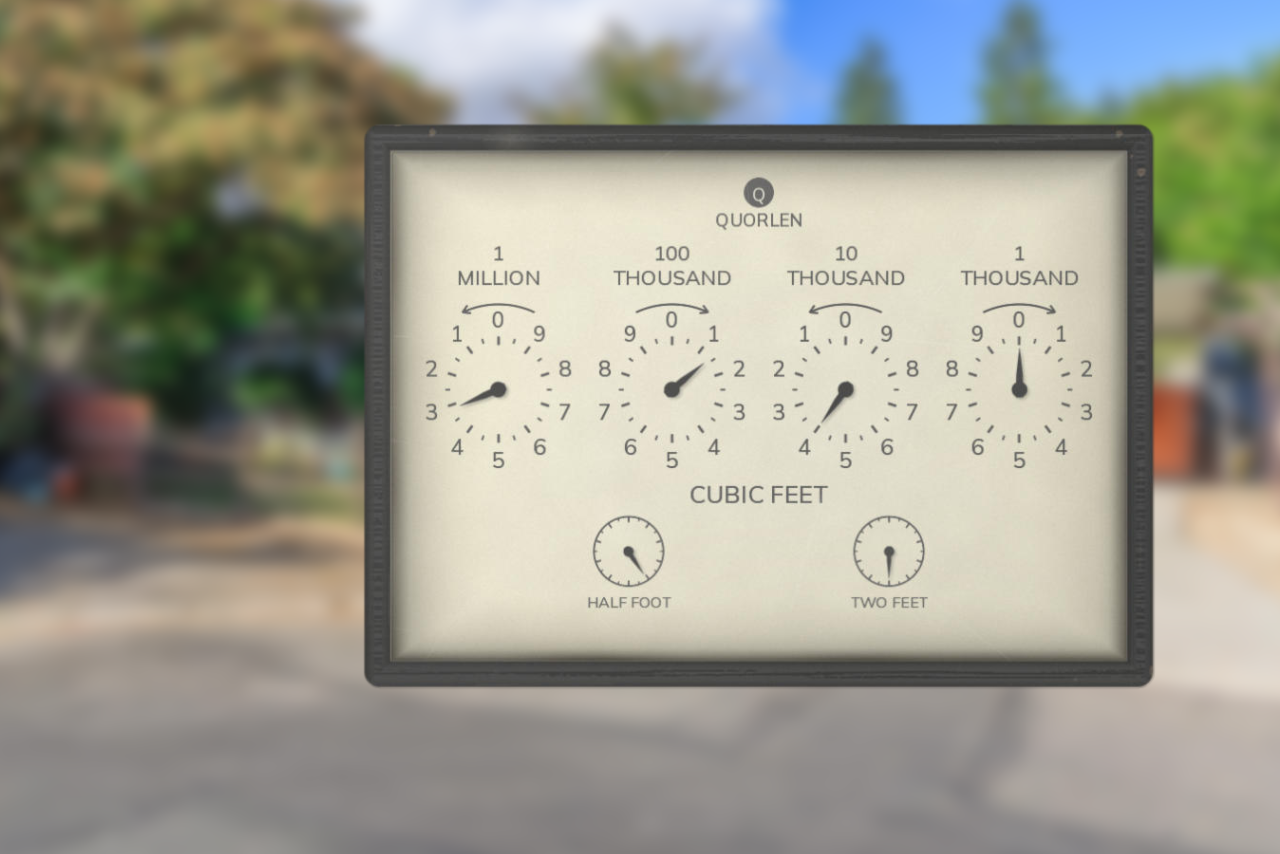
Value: 314000 ft³
